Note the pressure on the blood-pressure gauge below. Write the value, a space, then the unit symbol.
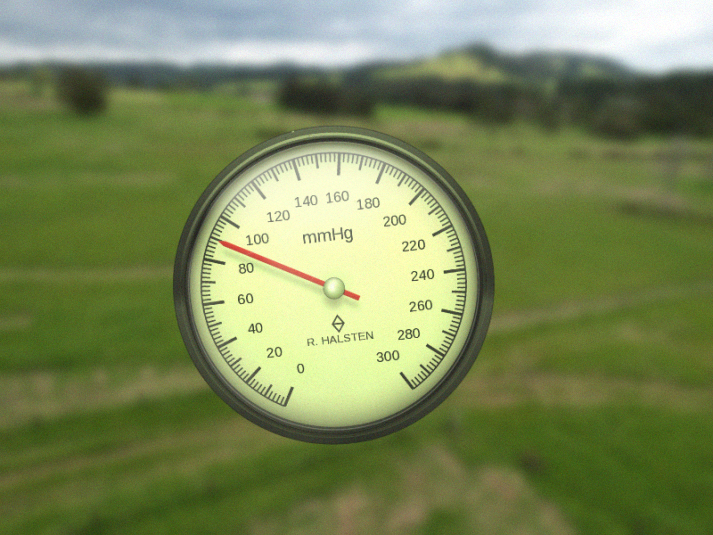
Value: 90 mmHg
